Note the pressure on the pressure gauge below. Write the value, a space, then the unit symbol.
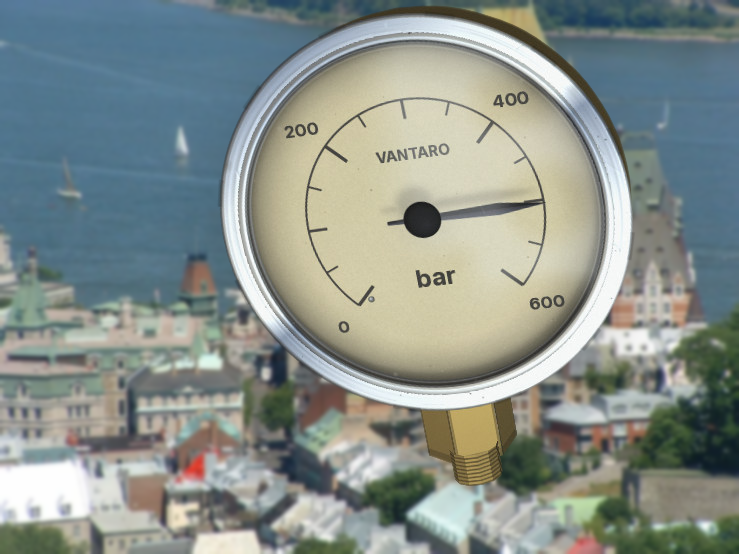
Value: 500 bar
